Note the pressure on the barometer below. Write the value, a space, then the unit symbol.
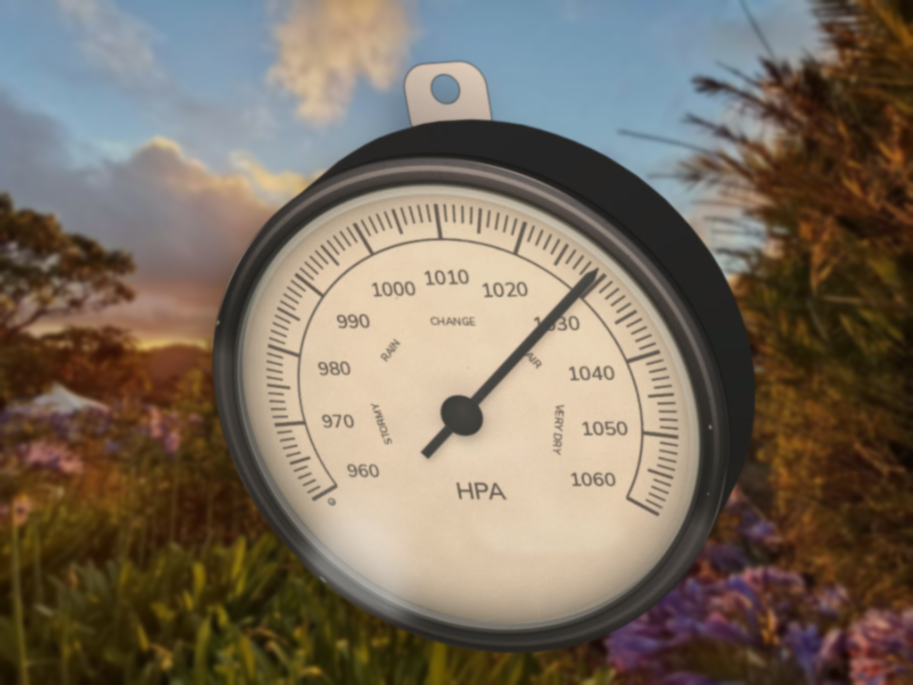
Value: 1029 hPa
